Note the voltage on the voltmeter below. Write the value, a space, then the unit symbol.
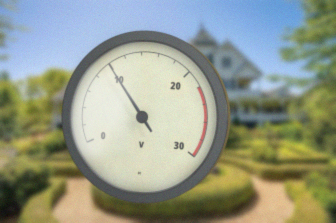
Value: 10 V
